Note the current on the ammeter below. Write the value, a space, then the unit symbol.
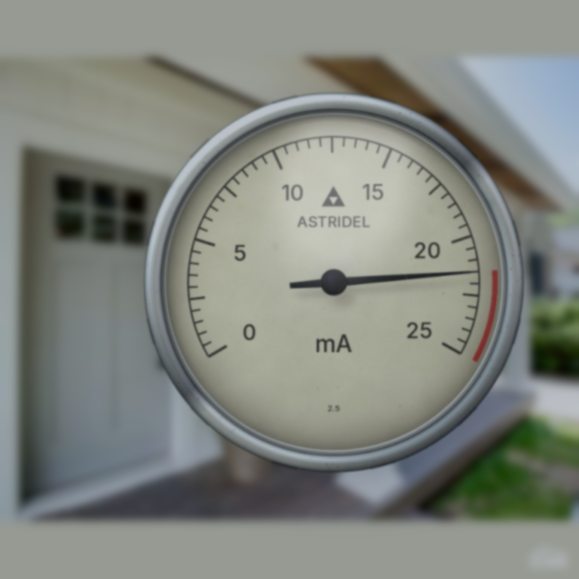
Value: 21.5 mA
